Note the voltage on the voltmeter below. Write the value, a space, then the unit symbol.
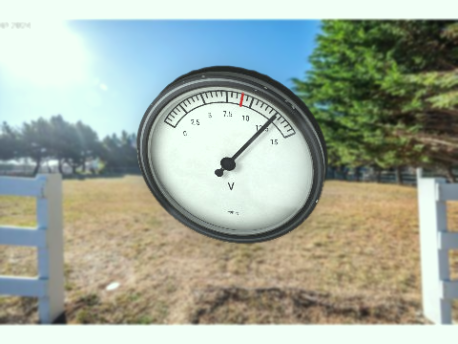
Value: 12.5 V
